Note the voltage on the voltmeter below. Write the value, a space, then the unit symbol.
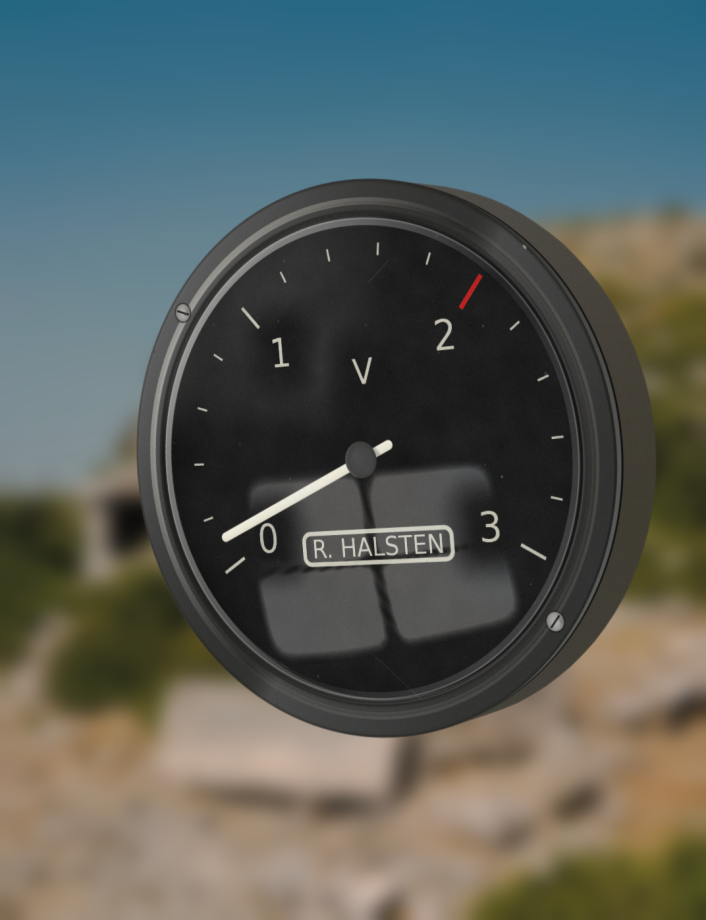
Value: 0.1 V
